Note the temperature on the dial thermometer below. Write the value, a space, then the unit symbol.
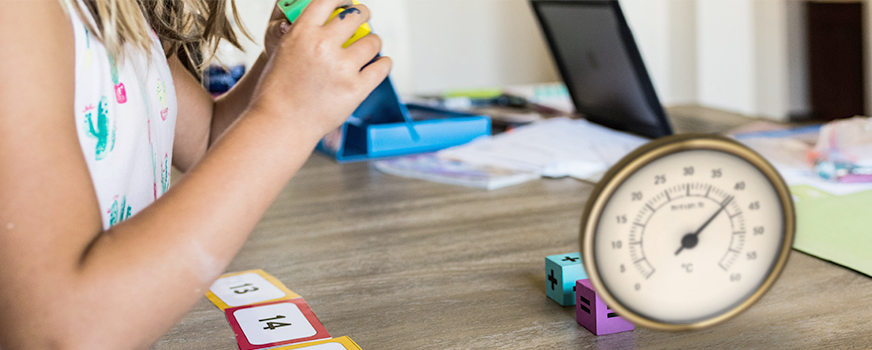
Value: 40 °C
